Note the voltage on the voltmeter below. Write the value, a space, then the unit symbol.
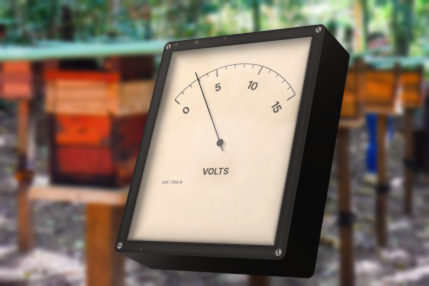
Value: 3 V
